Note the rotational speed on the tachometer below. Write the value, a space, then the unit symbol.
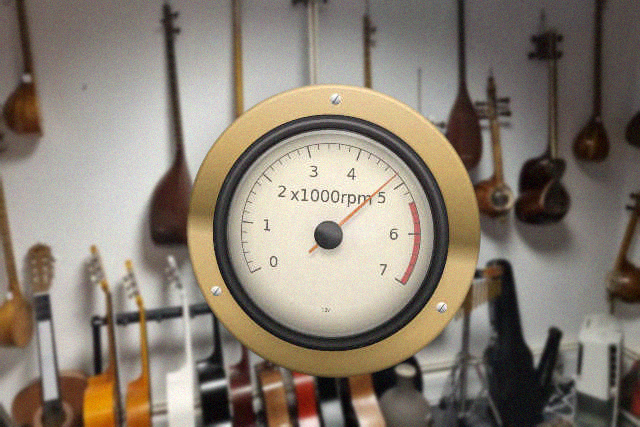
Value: 4800 rpm
